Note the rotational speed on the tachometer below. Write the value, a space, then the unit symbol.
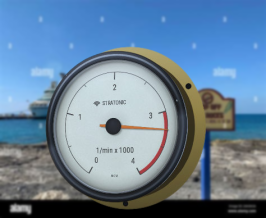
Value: 3250 rpm
